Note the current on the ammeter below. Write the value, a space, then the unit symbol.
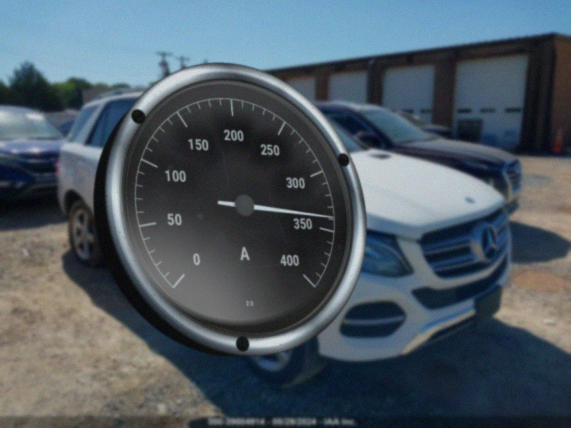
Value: 340 A
